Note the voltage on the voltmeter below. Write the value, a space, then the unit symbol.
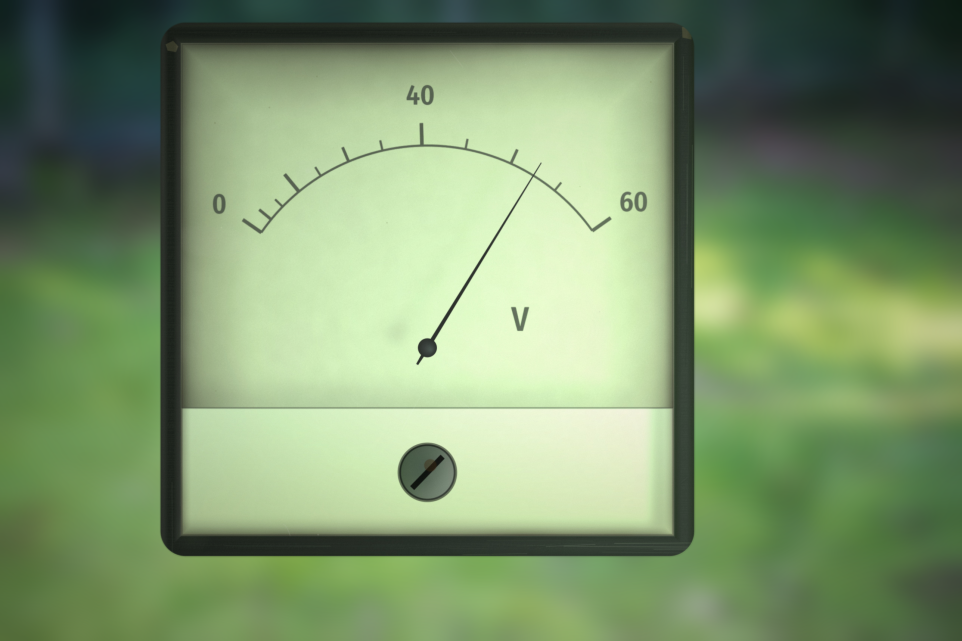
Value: 52.5 V
